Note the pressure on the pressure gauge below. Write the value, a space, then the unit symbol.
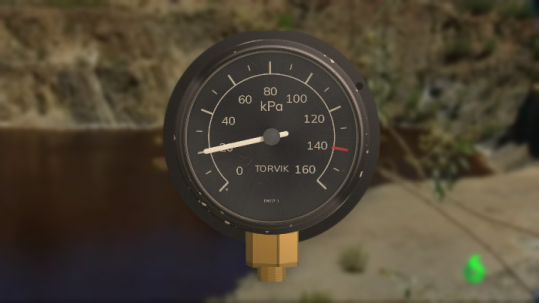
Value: 20 kPa
